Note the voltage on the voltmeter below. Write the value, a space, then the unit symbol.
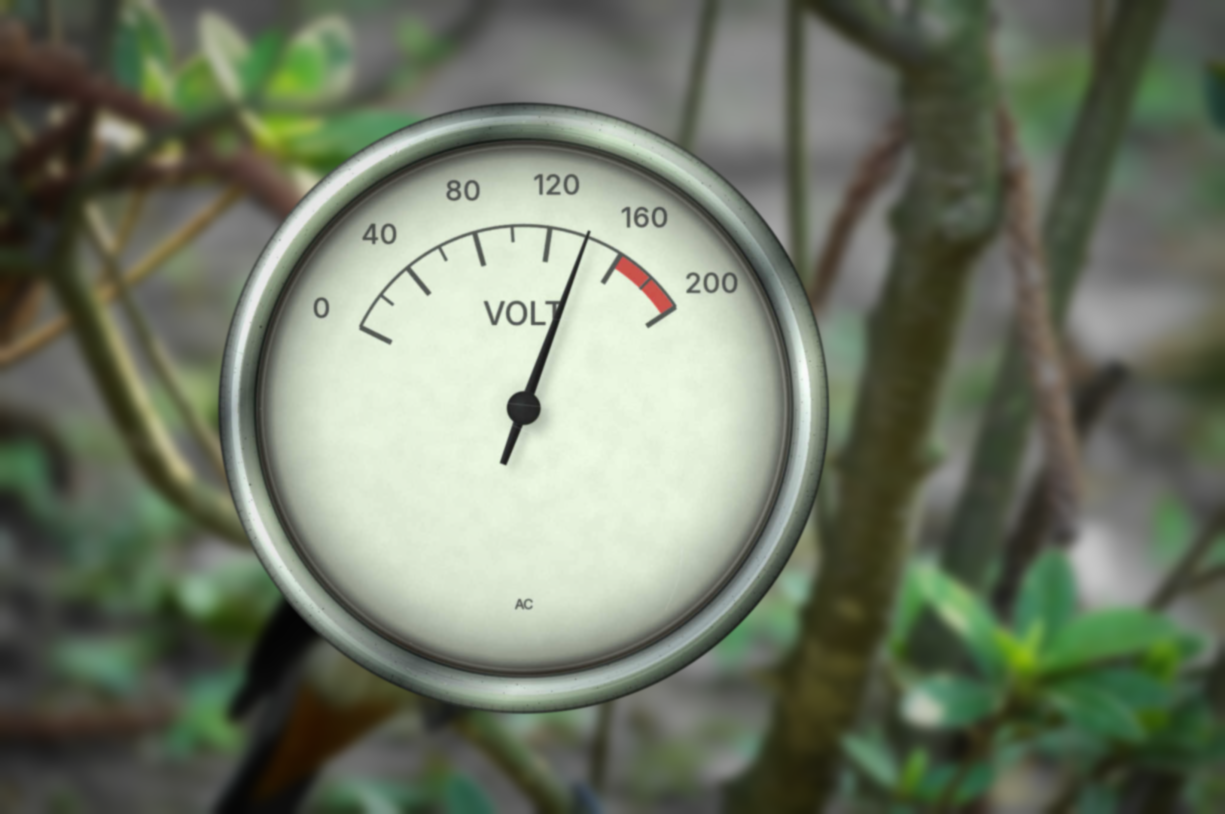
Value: 140 V
